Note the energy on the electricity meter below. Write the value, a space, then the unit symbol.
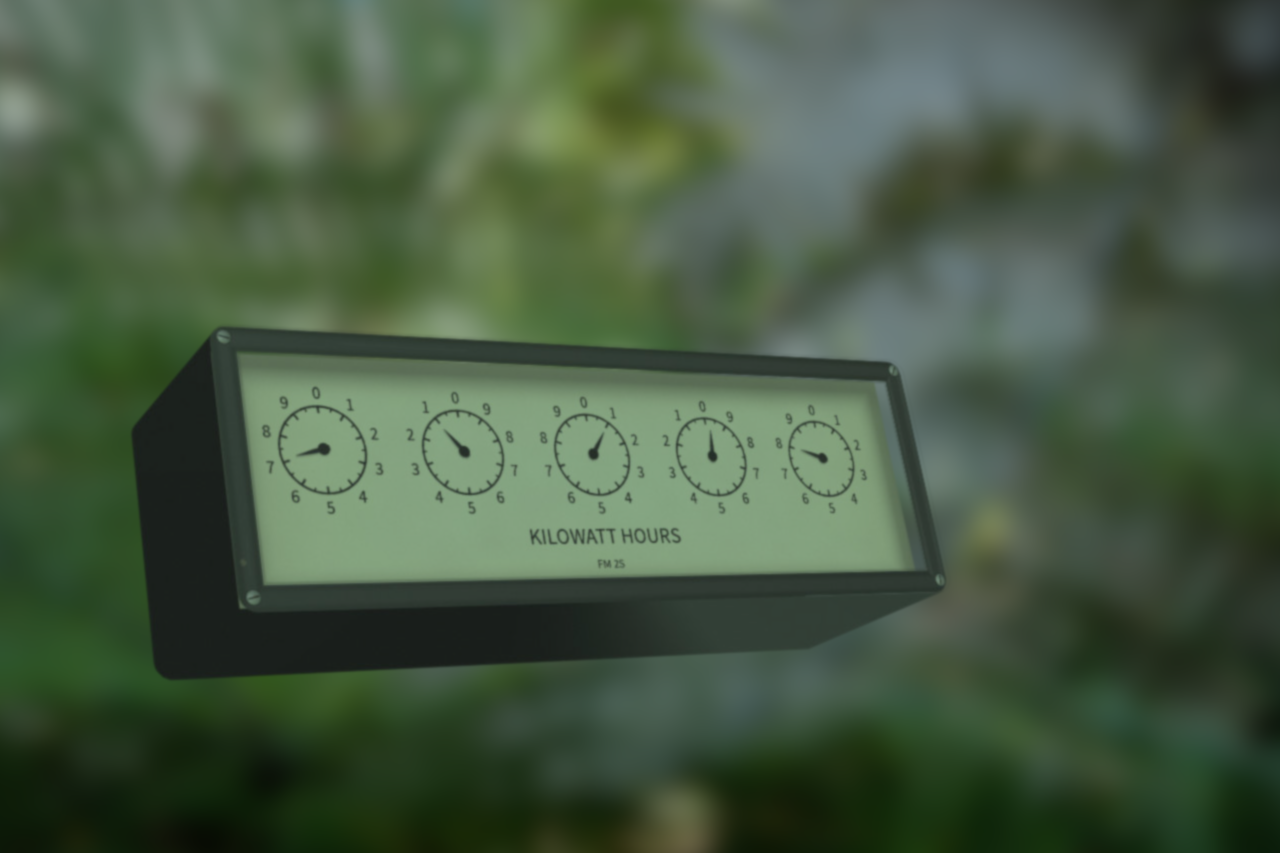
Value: 71098 kWh
